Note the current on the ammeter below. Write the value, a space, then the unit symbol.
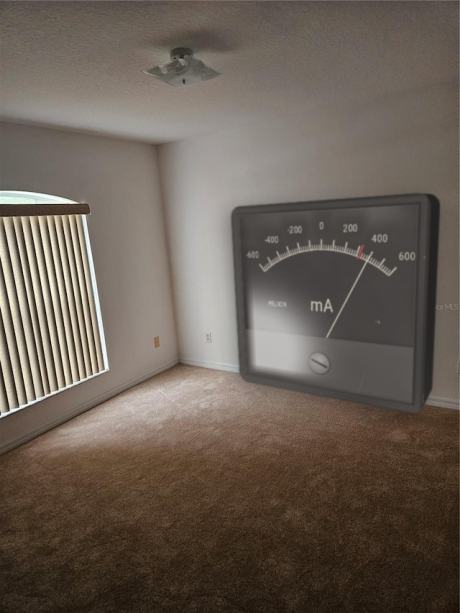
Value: 400 mA
